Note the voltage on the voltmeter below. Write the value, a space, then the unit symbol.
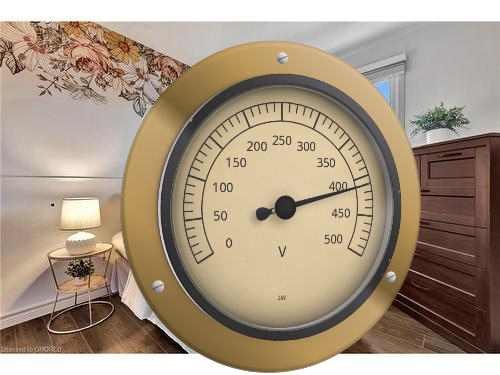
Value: 410 V
